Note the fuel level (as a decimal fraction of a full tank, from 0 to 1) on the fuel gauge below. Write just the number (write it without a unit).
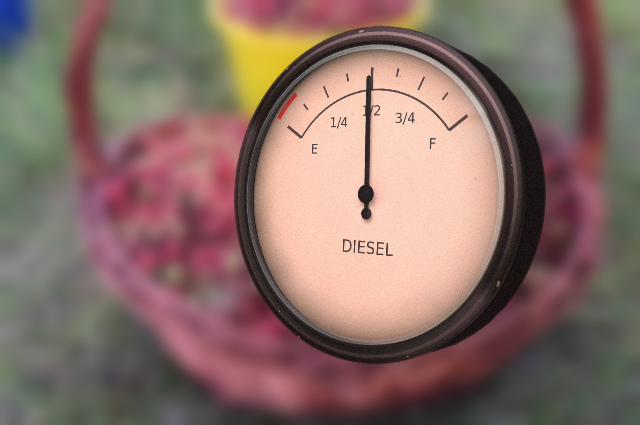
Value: 0.5
